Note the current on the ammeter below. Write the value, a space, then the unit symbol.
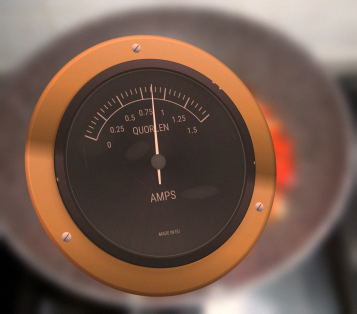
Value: 0.85 A
